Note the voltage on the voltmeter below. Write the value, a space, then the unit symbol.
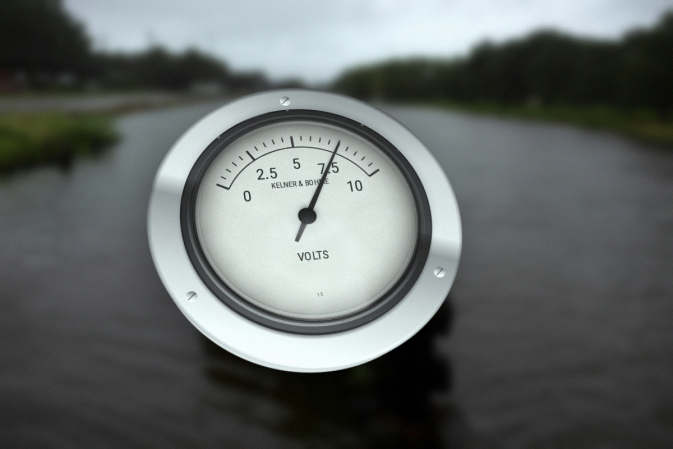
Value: 7.5 V
